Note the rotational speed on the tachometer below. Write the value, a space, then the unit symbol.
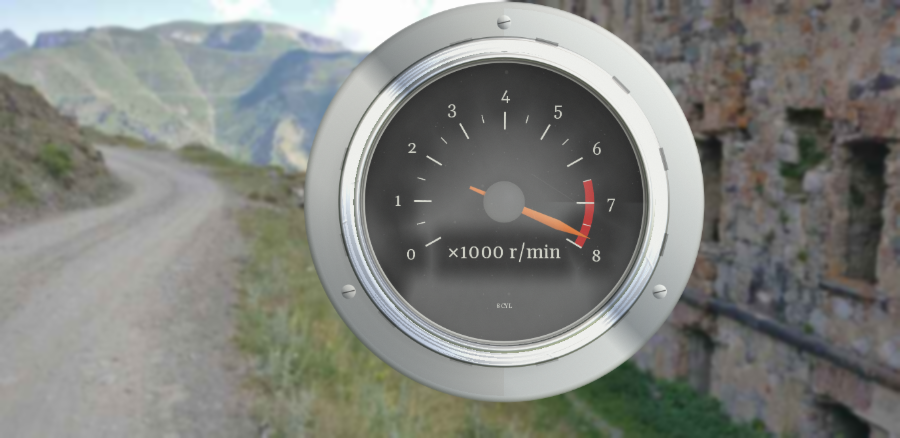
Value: 7750 rpm
